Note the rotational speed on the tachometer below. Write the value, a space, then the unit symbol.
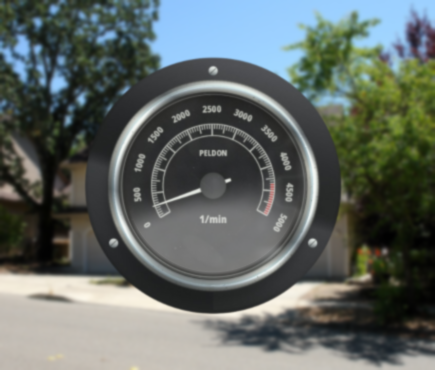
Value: 250 rpm
